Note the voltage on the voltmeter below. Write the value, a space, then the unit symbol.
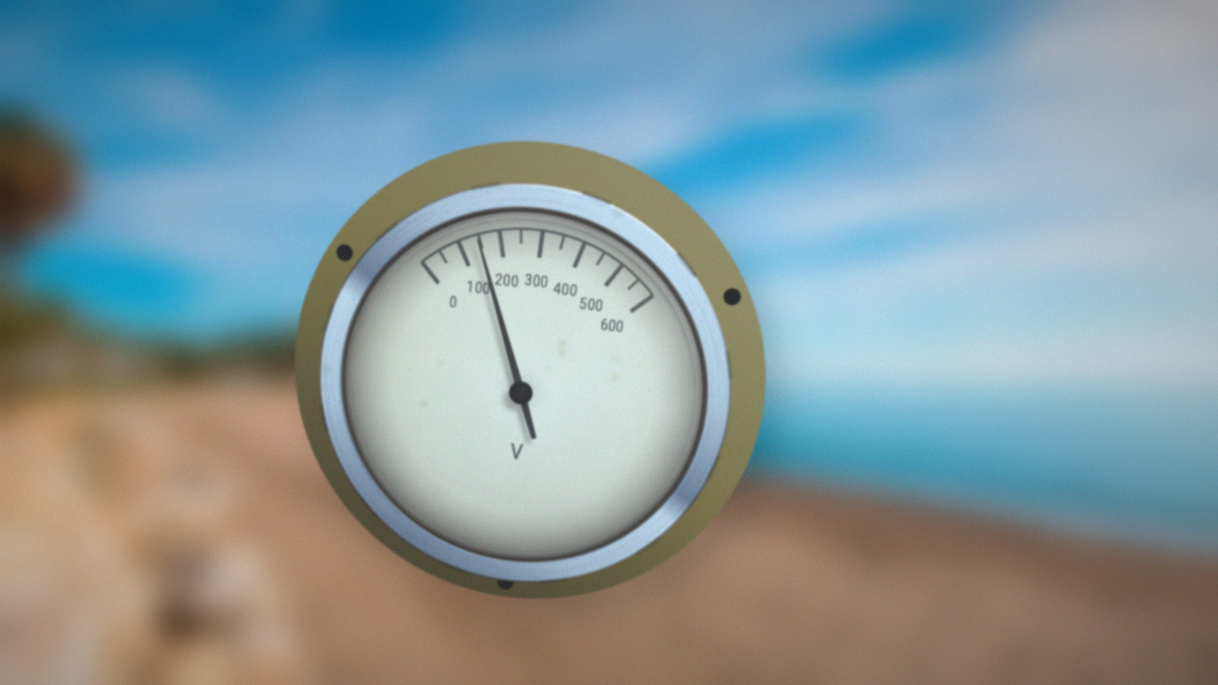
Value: 150 V
